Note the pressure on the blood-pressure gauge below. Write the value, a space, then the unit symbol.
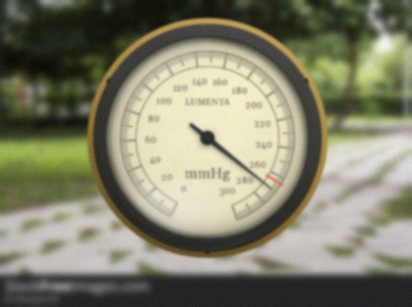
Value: 270 mmHg
